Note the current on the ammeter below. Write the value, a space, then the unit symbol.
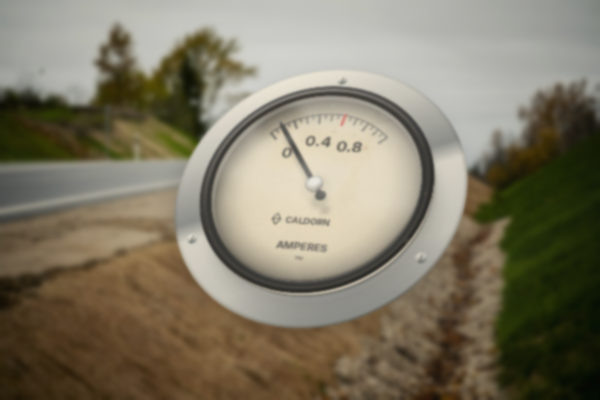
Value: 0.1 A
